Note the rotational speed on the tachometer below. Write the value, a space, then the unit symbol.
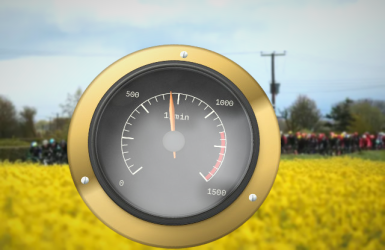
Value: 700 rpm
